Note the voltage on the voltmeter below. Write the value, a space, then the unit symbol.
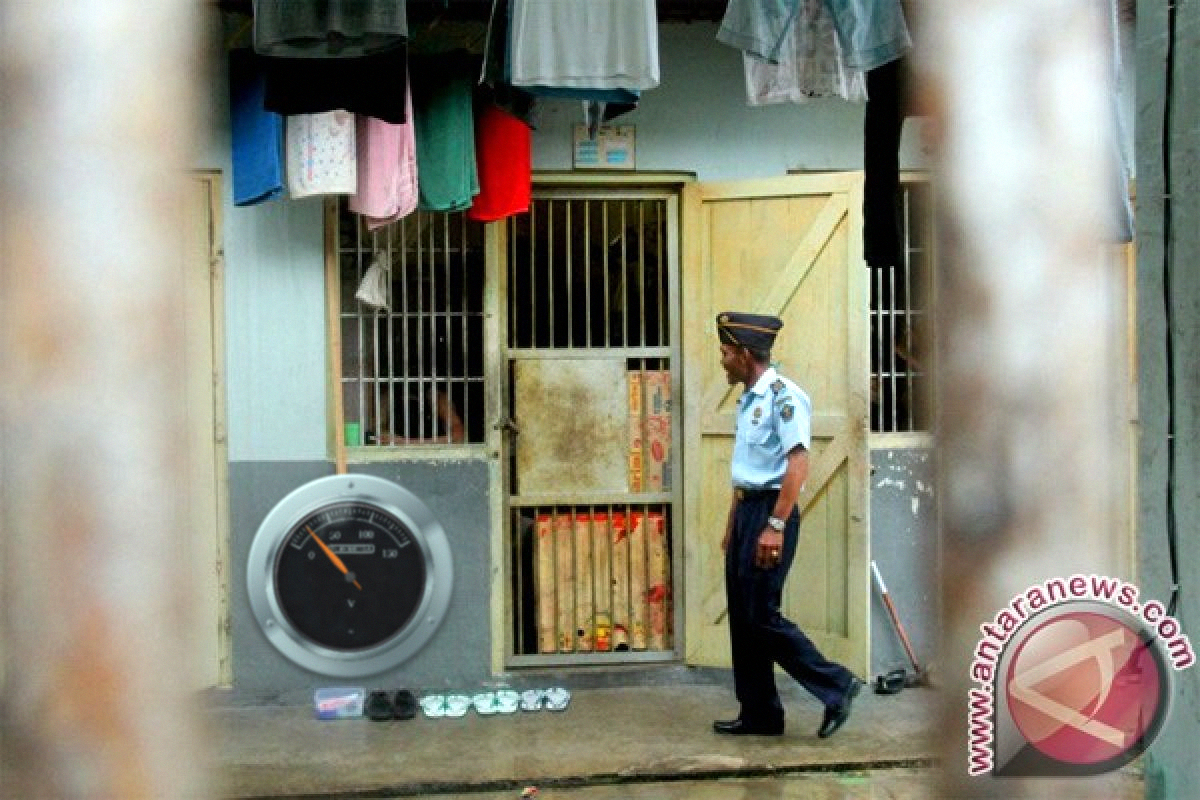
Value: 25 V
